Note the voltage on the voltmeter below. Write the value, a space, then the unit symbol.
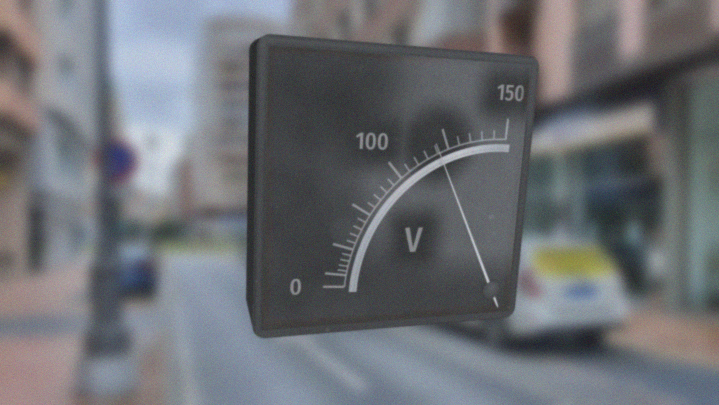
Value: 120 V
